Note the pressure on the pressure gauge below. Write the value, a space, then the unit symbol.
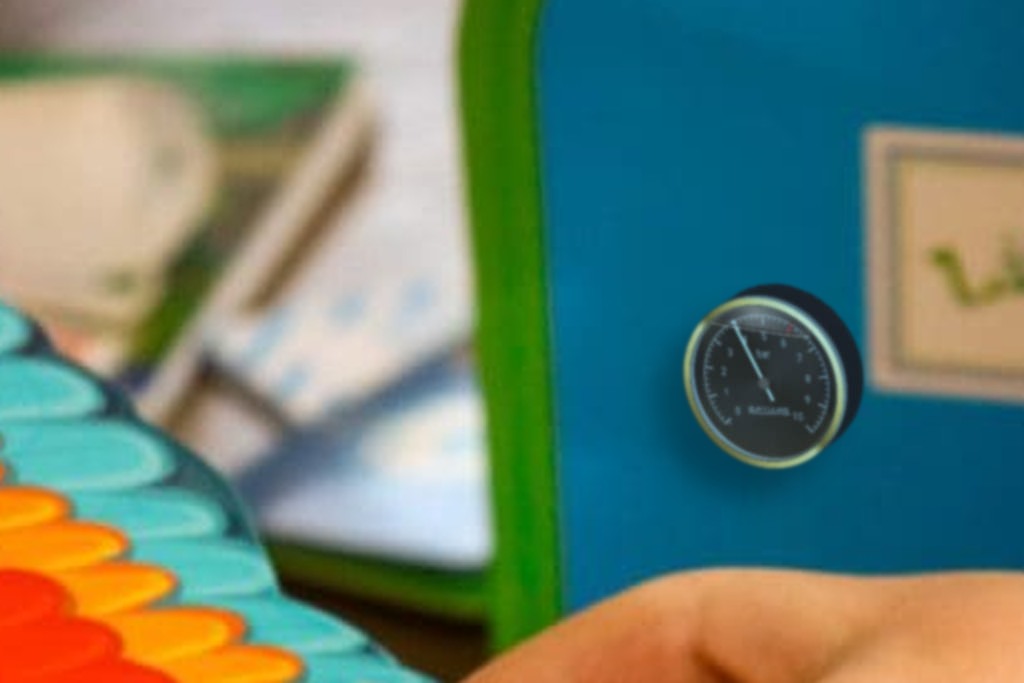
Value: 4 bar
